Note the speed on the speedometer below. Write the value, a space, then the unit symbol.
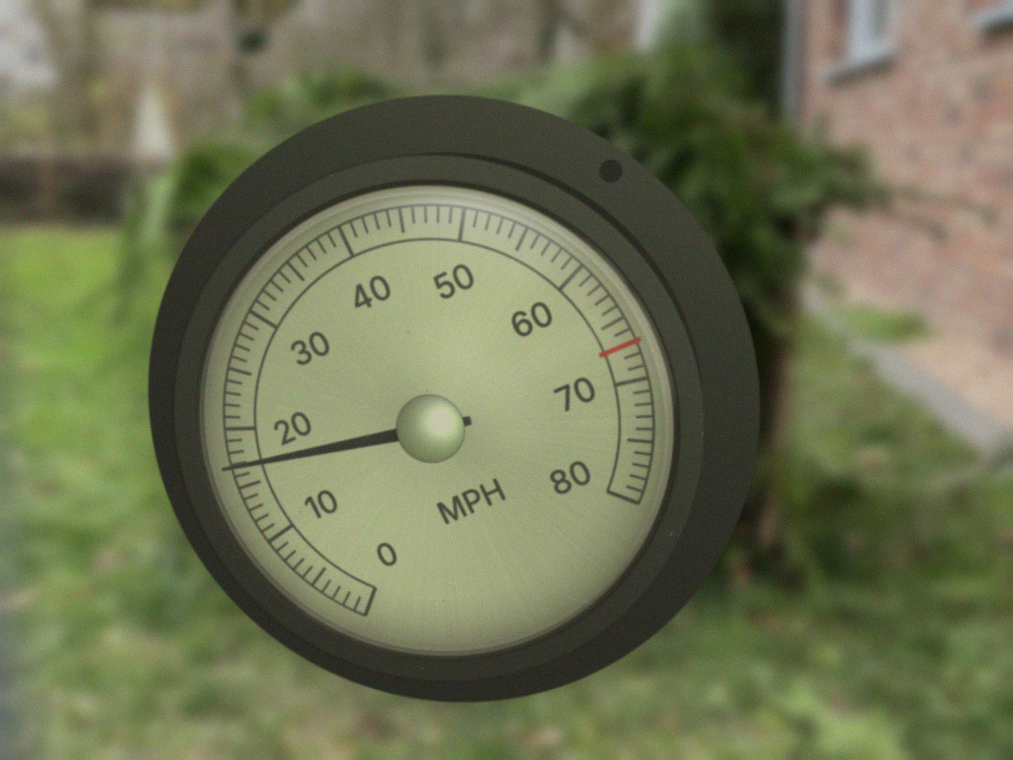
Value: 17 mph
